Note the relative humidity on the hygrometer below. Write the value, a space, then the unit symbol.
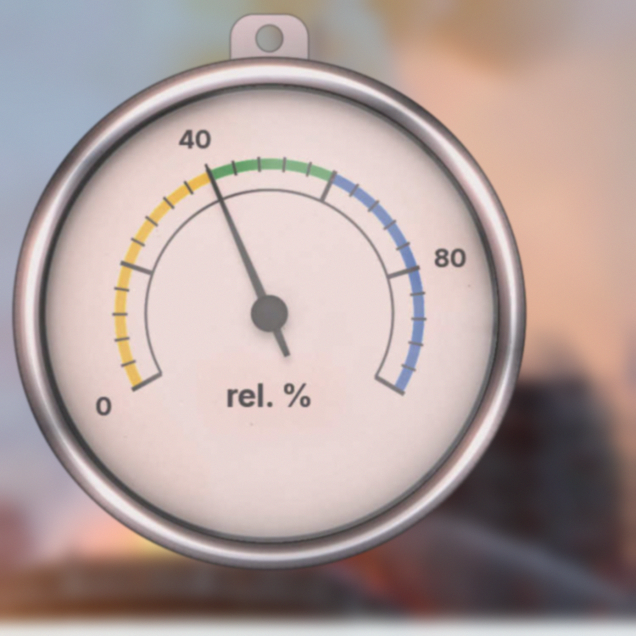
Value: 40 %
